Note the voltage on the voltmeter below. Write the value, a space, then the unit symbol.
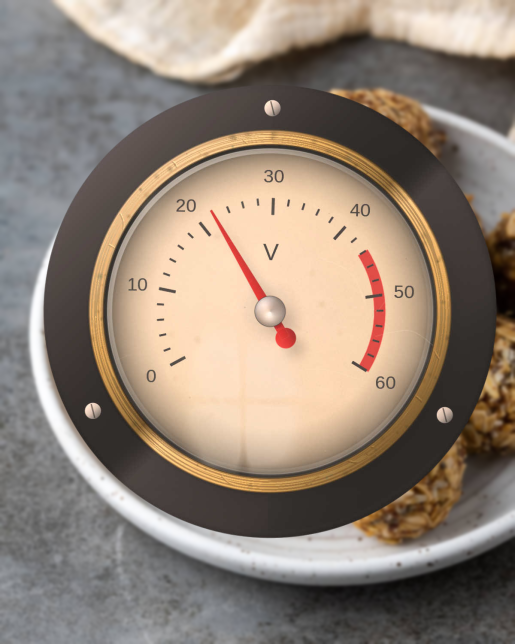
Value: 22 V
